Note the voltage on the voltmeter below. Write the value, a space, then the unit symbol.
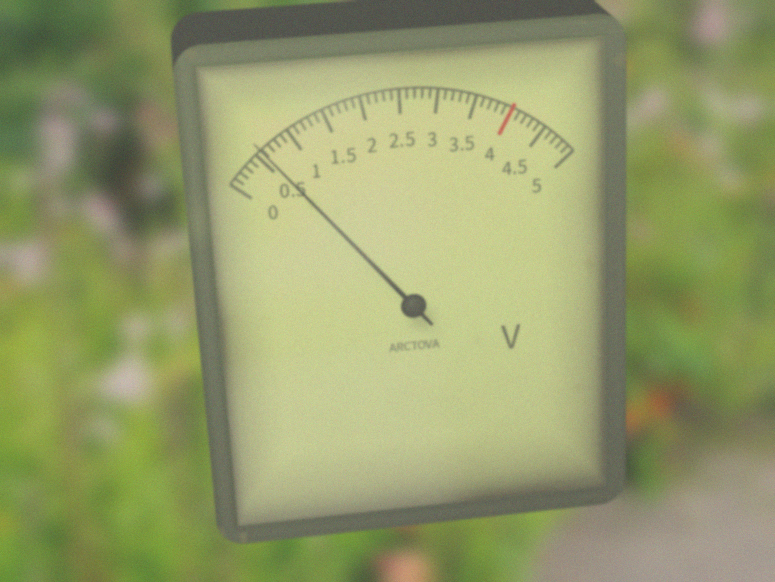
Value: 0.6 V
